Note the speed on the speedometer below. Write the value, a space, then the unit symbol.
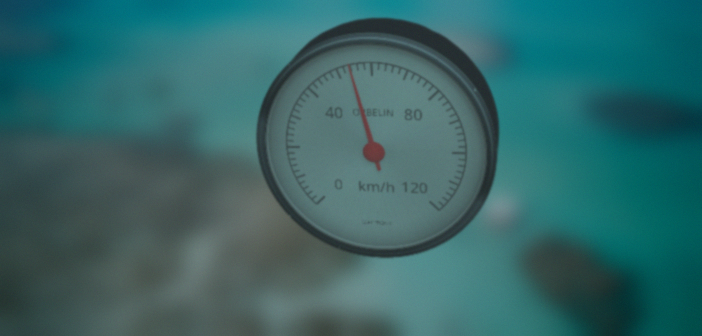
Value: 54 km/h
